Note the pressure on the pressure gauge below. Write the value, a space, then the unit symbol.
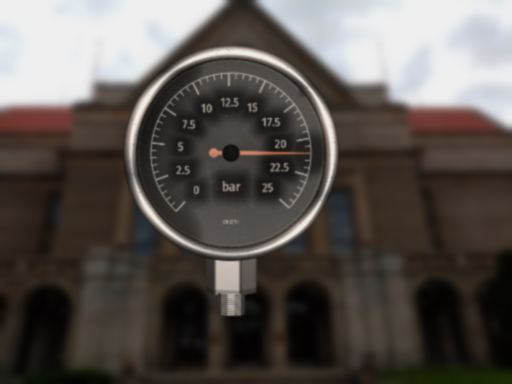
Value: 21 bar
